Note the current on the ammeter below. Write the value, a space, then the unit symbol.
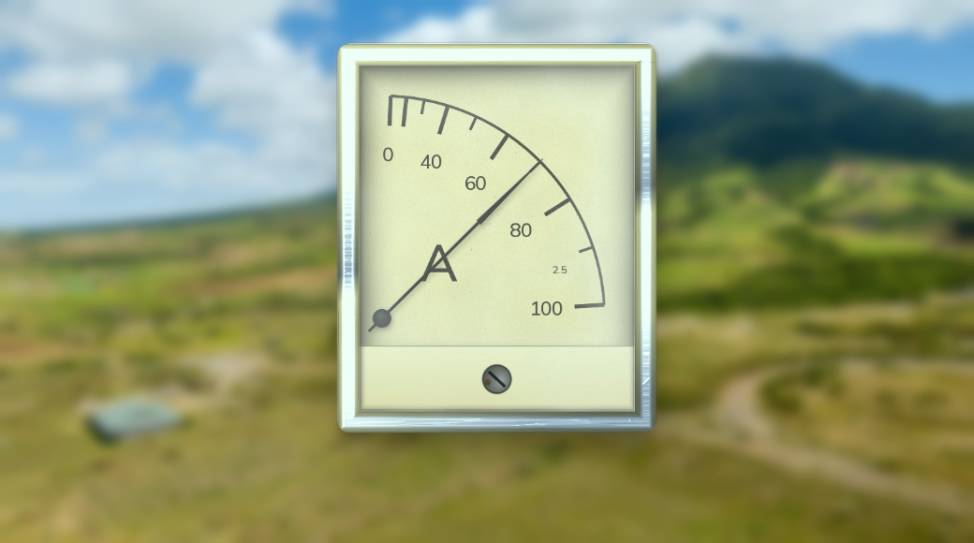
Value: 70 A
